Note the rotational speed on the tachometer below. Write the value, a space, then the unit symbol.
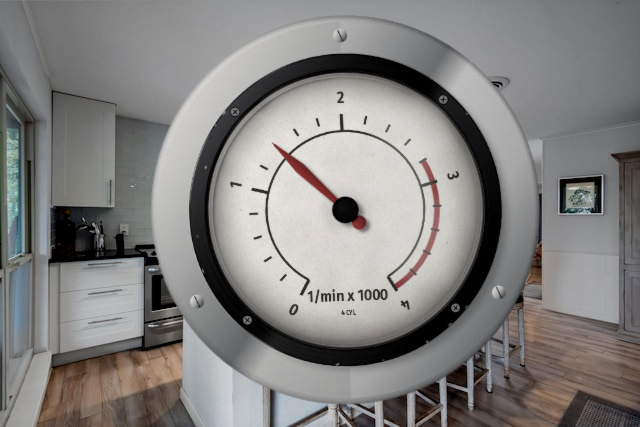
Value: 1400 rpm
